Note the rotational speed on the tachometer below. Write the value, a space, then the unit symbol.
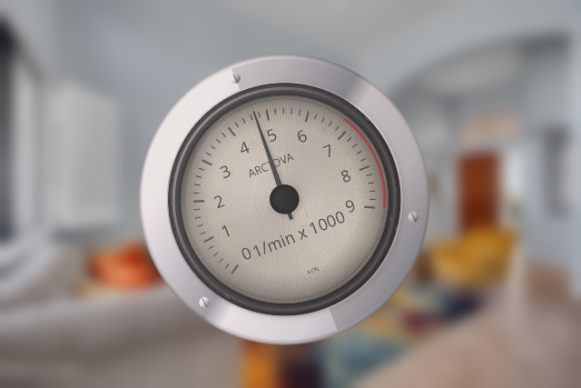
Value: 4700 rpm
